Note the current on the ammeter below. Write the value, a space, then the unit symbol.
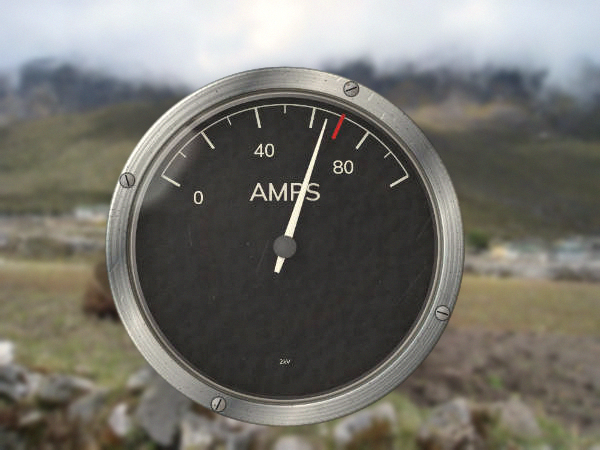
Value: 65 A
